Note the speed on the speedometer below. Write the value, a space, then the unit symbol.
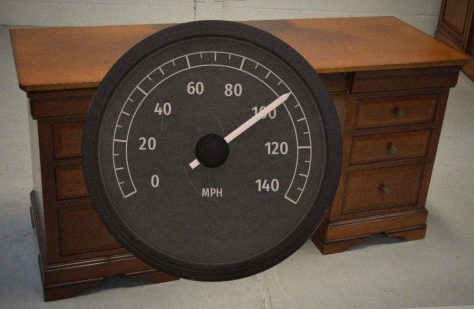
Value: 100 mph
